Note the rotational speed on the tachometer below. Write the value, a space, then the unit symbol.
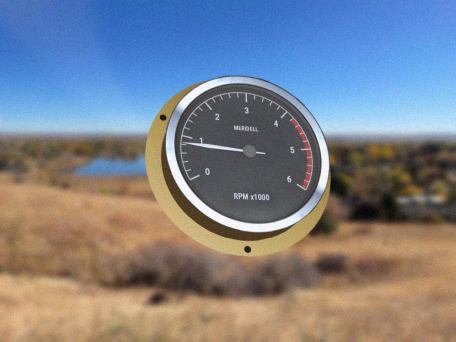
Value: 800 rpm
